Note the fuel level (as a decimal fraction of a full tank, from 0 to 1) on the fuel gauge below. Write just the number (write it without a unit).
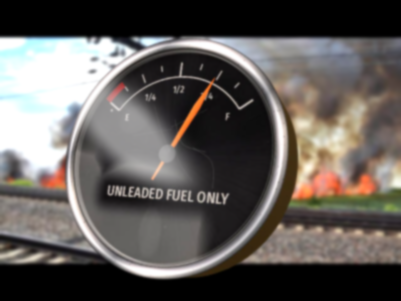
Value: 0.75
